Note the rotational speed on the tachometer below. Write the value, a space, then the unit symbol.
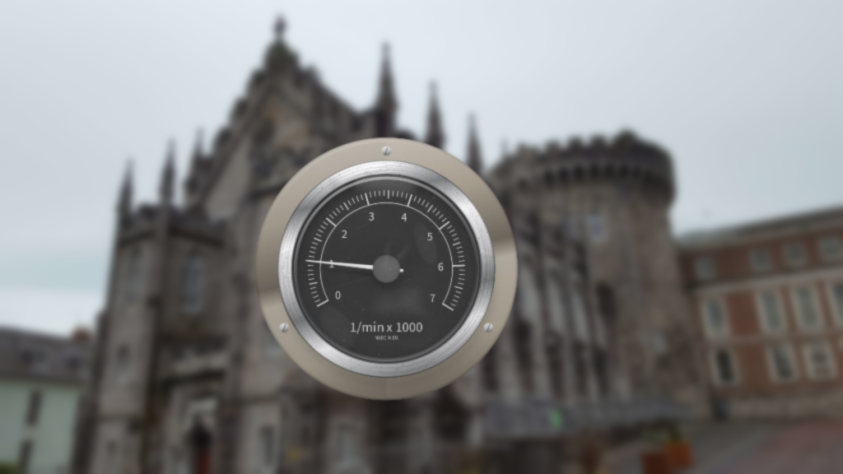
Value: 1000 rpm
